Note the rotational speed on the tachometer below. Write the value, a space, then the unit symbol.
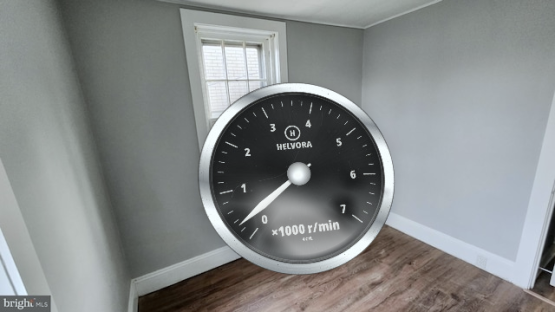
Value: 300 rpm
